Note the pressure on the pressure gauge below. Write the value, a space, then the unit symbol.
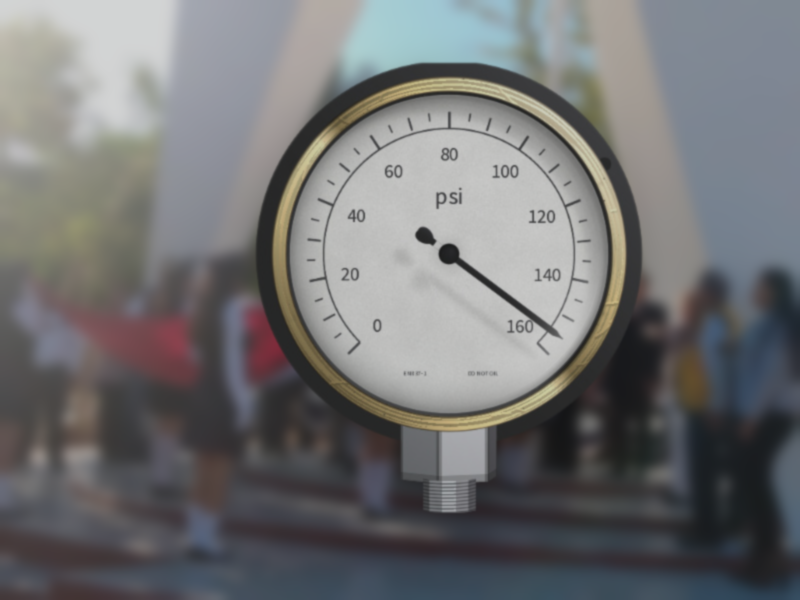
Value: 155 psi
